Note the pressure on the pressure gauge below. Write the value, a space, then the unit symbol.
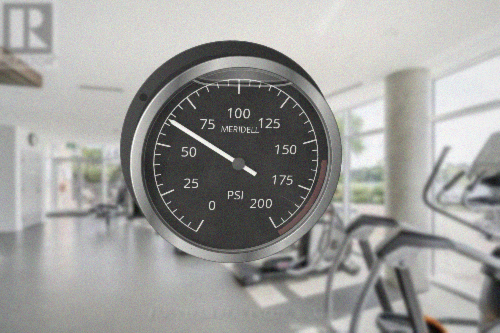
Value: 62.5 psi
